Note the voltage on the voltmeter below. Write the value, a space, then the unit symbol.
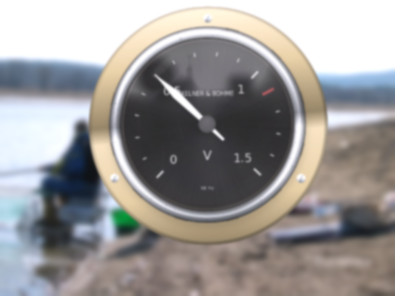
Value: 0.5 V
